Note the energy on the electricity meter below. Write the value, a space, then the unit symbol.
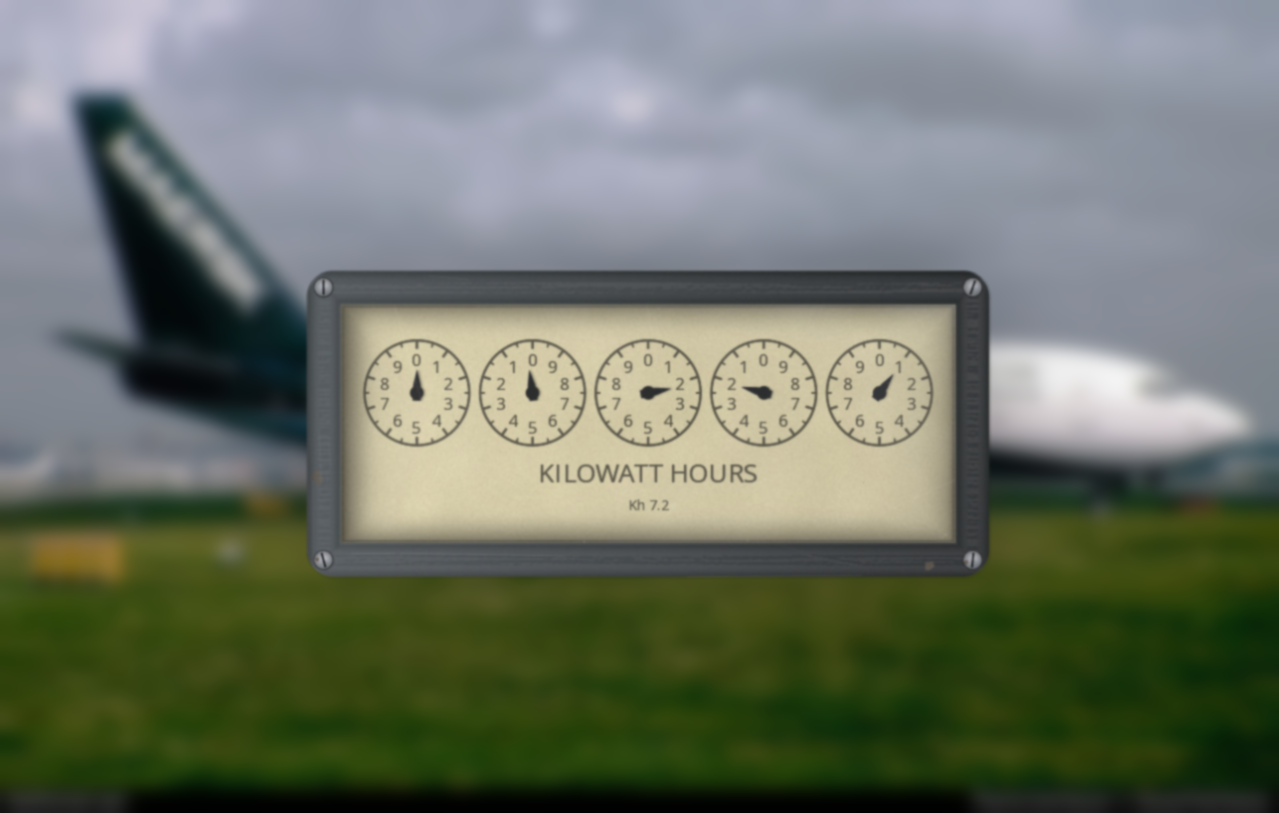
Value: 221 kWh
